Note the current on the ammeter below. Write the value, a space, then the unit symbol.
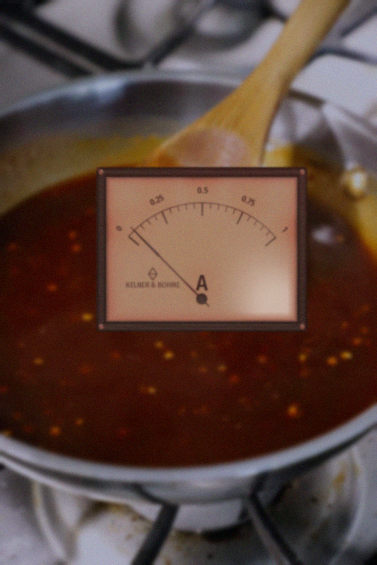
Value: 0.05 A
